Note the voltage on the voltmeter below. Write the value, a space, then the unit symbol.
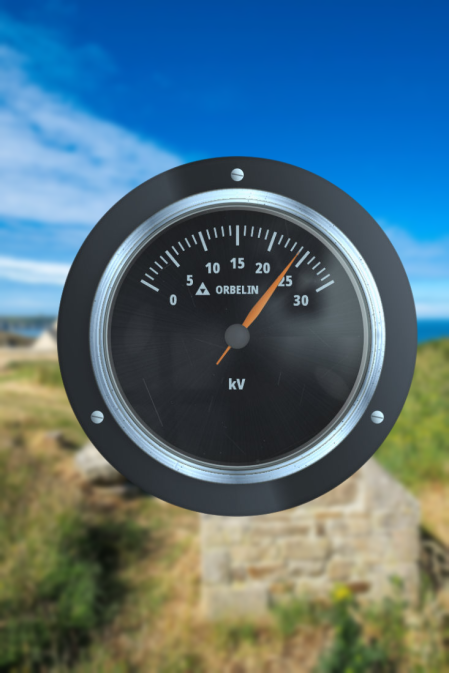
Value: 24 kV
